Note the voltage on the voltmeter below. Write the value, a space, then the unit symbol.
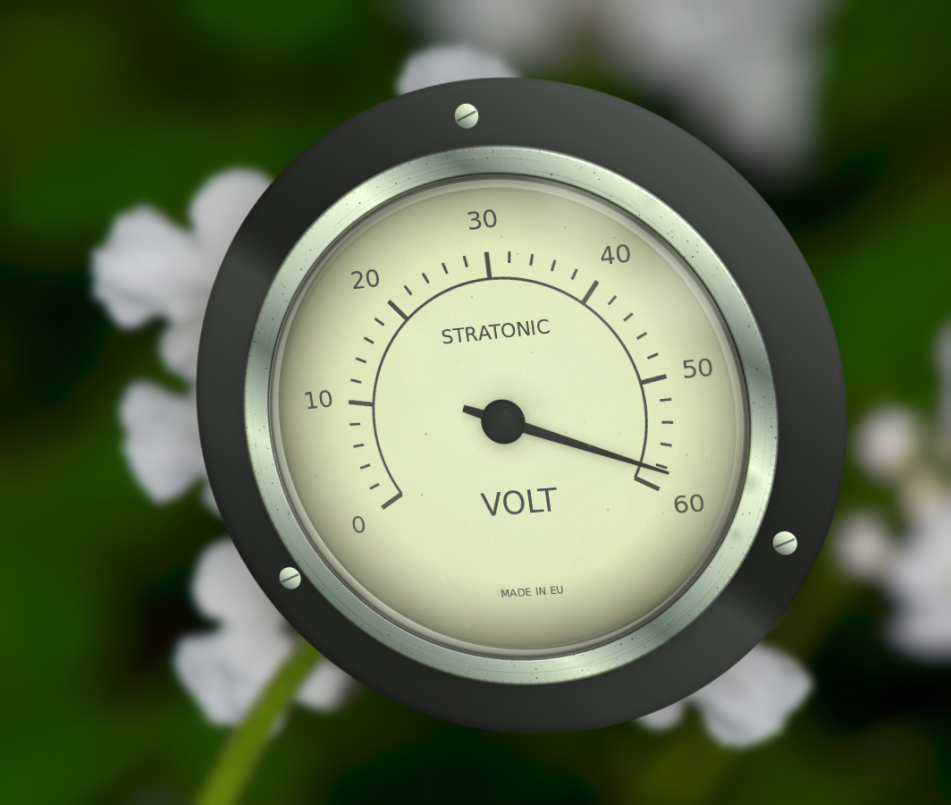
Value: 58 V
